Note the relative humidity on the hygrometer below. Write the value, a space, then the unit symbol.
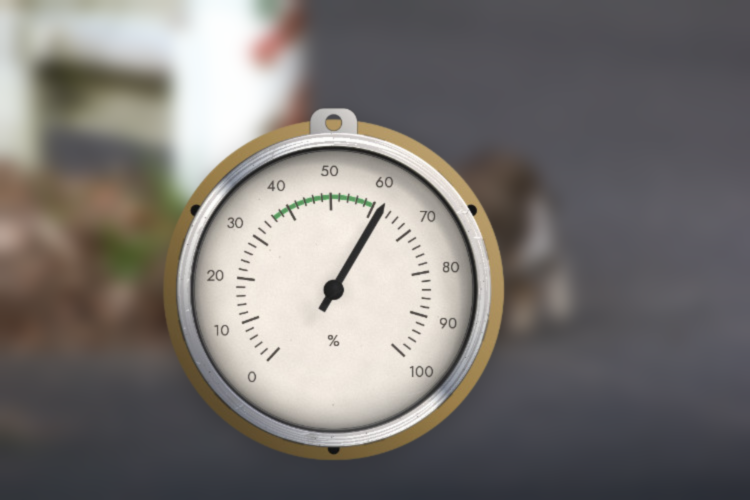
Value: 62 %
